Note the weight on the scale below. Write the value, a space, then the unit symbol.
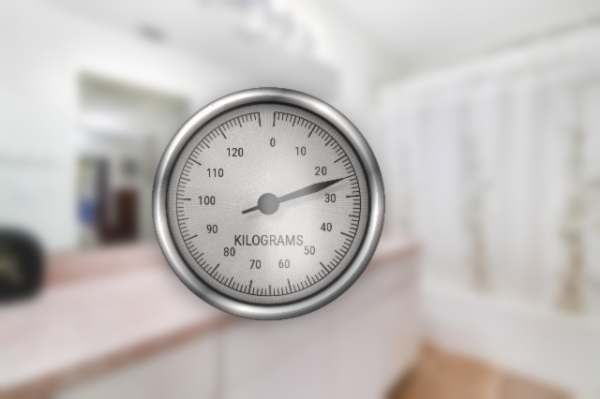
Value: 25 kg
